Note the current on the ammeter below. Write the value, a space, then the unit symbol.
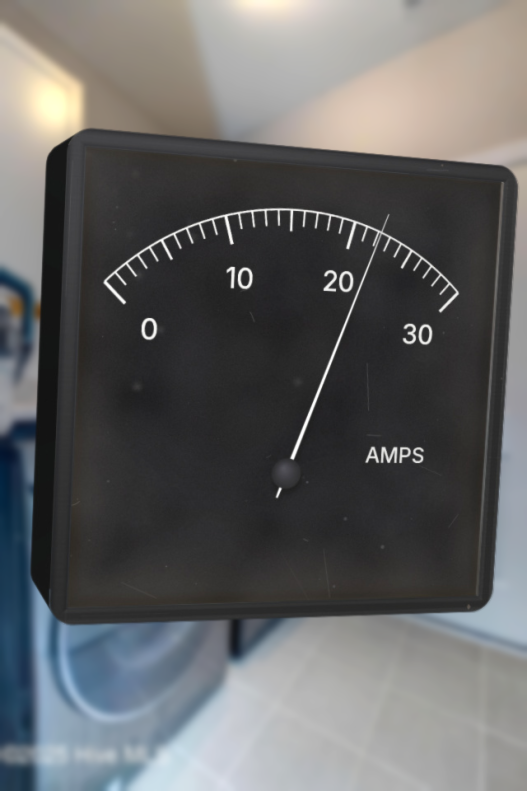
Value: 22 A
